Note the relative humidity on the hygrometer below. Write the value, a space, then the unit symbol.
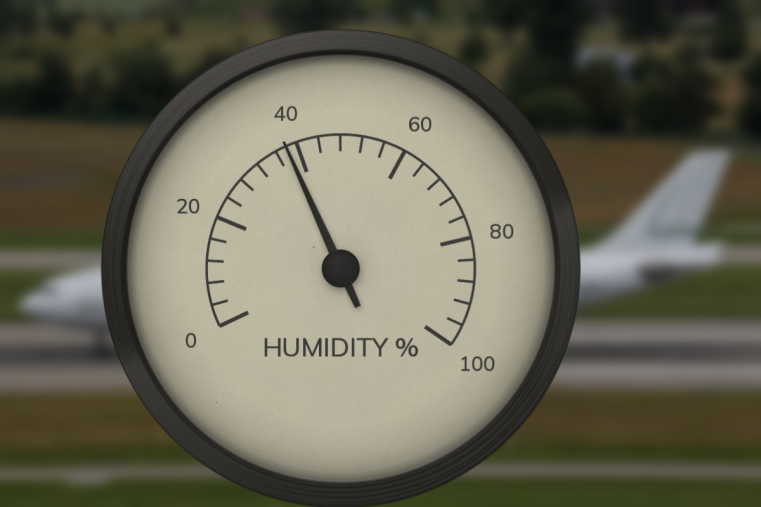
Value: 38 %
